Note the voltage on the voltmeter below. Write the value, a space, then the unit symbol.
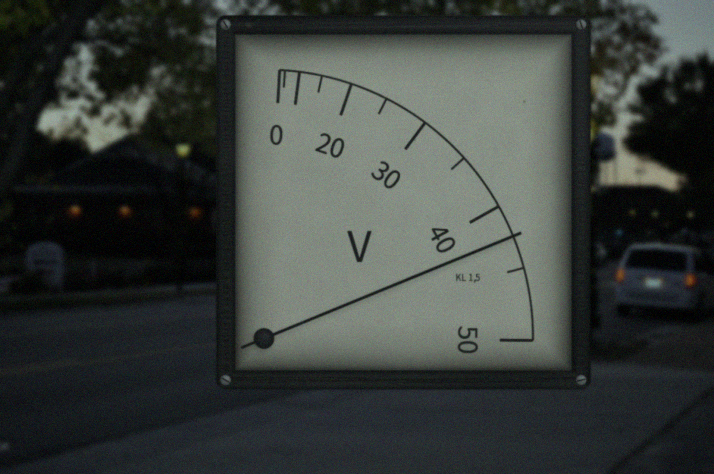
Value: 42.5 V
